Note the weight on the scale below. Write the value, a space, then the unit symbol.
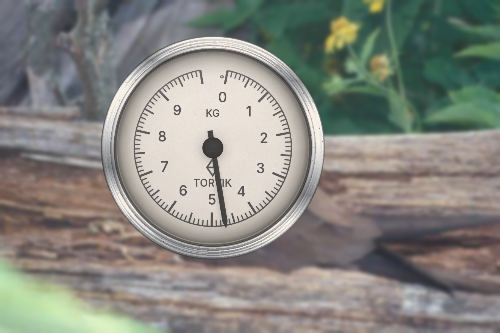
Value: 4.7 kg
